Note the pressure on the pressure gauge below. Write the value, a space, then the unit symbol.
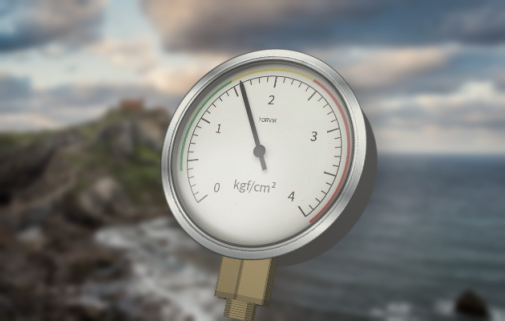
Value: 1.6 kg/cm²
